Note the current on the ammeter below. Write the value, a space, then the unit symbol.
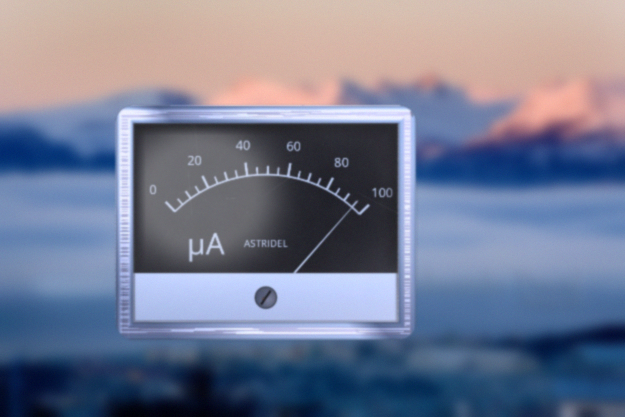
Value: 95 µA
